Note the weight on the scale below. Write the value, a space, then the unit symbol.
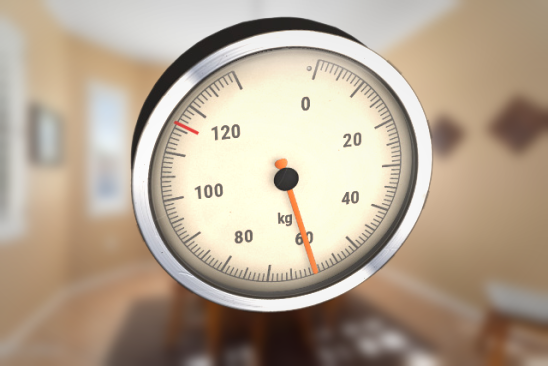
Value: 60 kg
